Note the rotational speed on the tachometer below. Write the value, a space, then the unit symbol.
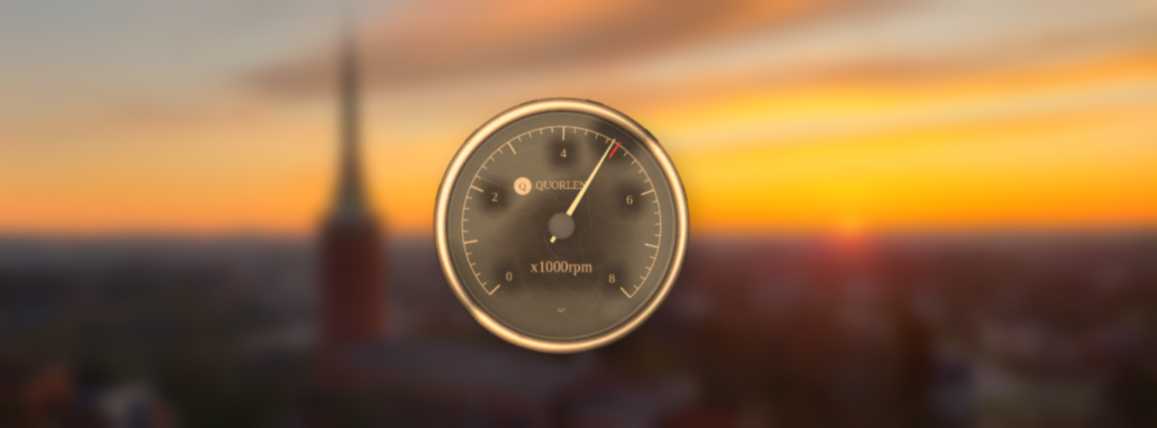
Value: 4900 rpm
